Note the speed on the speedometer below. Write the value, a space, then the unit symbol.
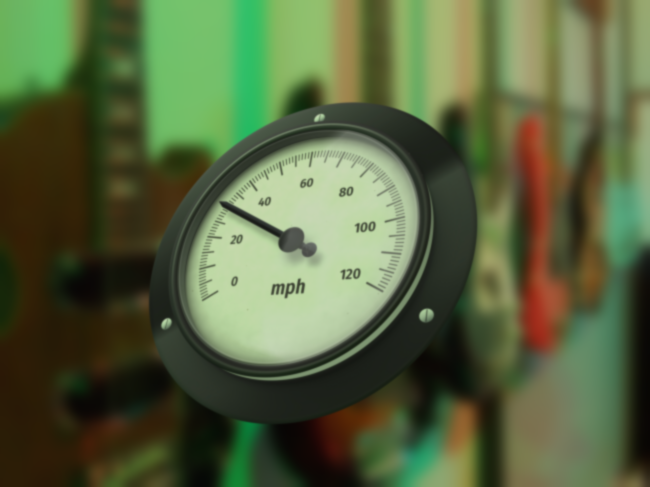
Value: 30 mph
